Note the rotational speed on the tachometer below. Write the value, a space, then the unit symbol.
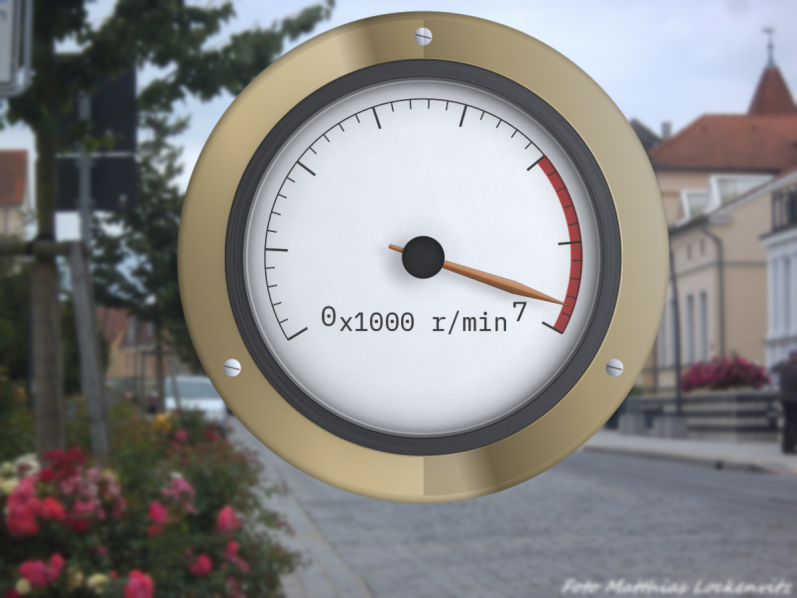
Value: 6700 rpm
